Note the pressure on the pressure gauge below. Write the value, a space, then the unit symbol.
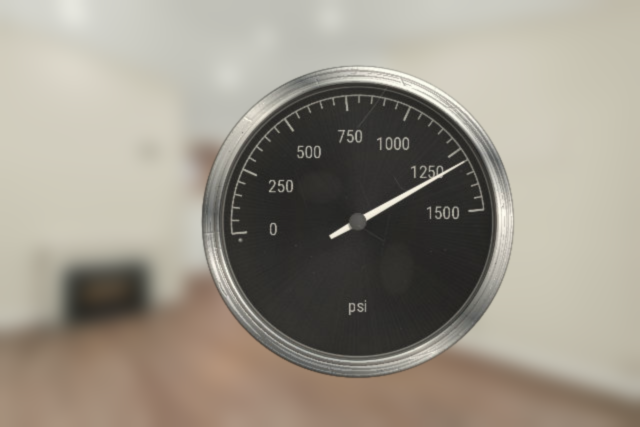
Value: 1300 psi
